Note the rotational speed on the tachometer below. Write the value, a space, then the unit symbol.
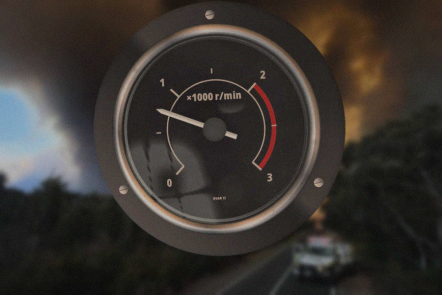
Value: 750 rpm
